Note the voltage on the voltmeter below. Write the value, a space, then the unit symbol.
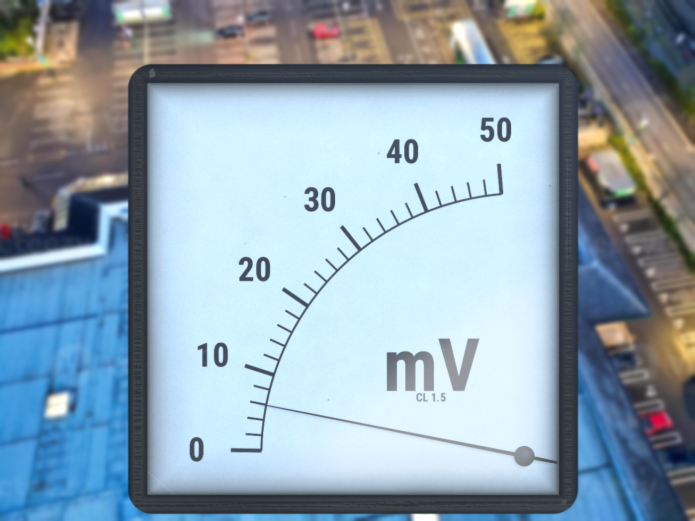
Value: 6 mV
